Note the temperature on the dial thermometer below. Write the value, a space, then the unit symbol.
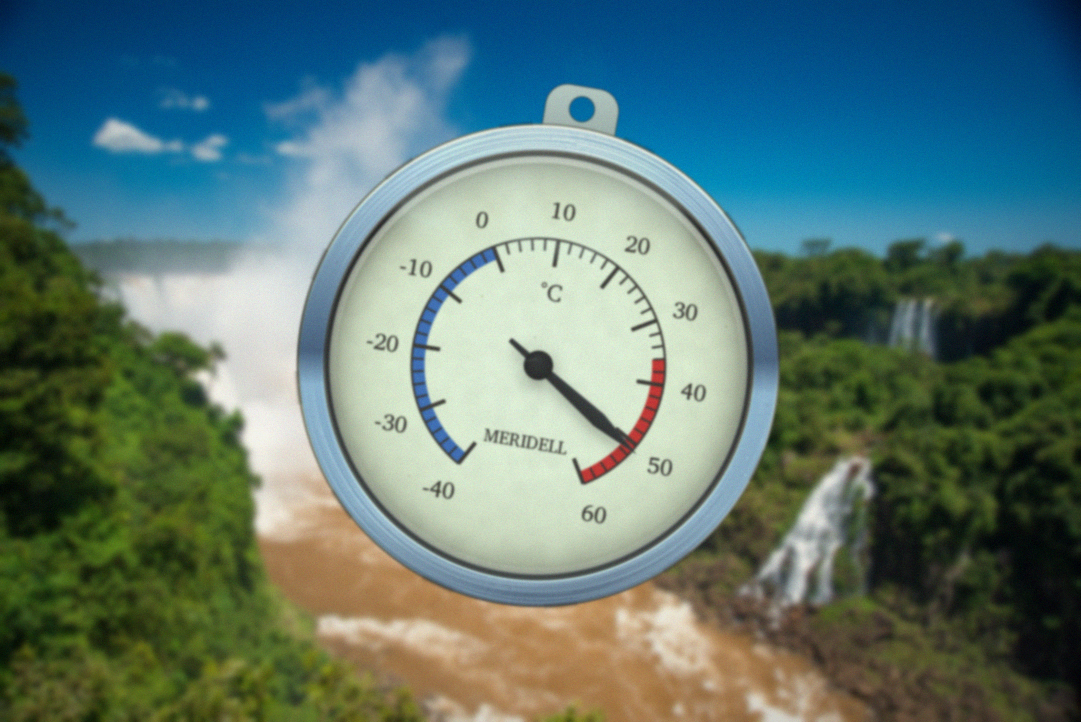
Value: 51 °C
